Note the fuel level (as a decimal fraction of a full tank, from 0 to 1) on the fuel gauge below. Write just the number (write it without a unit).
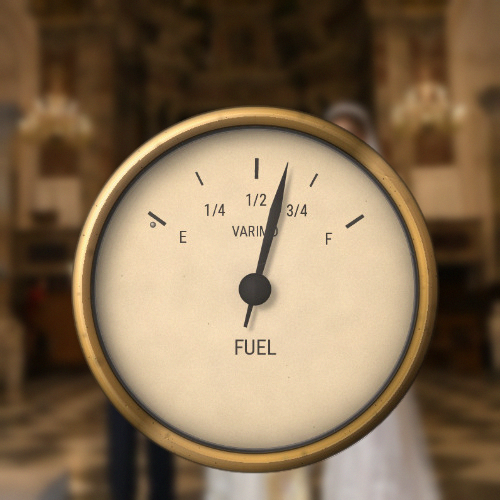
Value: 0.625
